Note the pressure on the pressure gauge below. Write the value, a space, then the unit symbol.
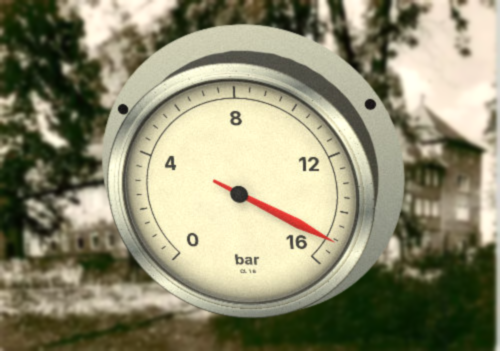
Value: 15 bar
